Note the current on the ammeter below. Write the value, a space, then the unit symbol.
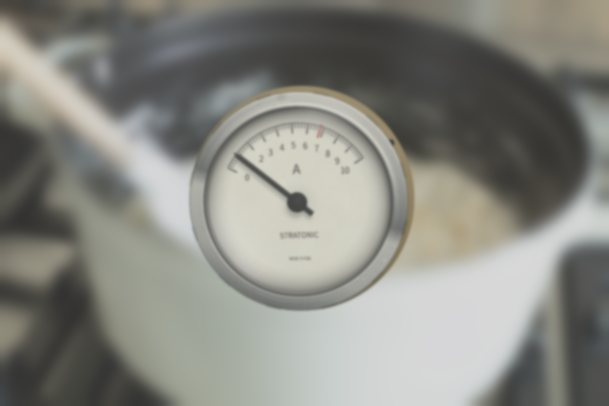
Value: 1 A
